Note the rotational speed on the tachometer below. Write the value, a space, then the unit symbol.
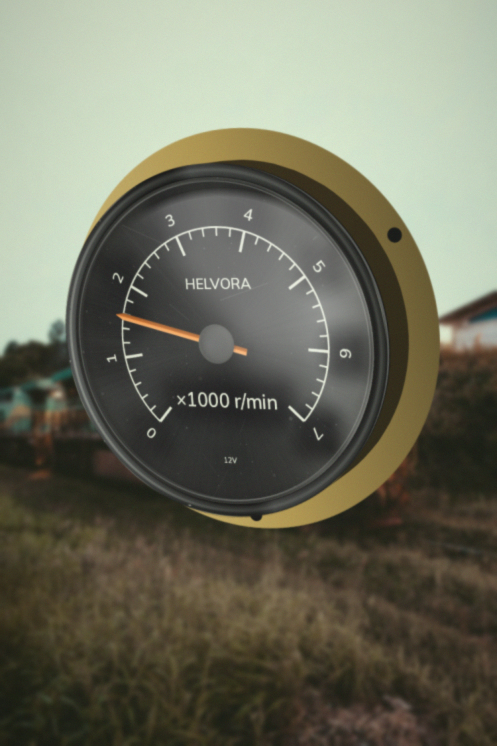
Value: 1600 rpm
